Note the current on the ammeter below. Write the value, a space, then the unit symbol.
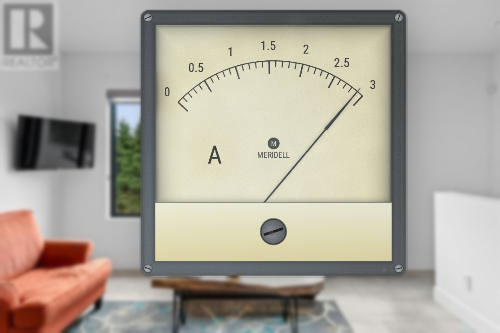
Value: 2.9 A
